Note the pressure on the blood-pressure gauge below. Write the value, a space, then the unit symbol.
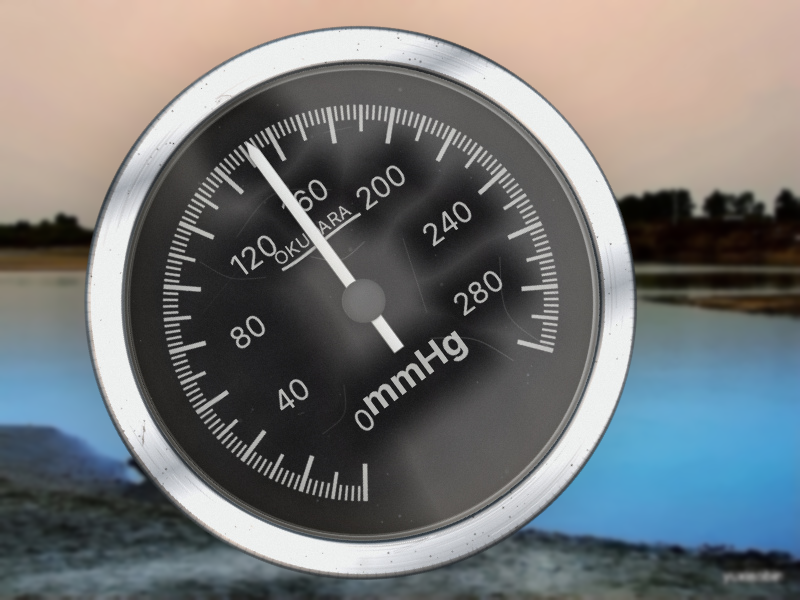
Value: 152 mmHg
